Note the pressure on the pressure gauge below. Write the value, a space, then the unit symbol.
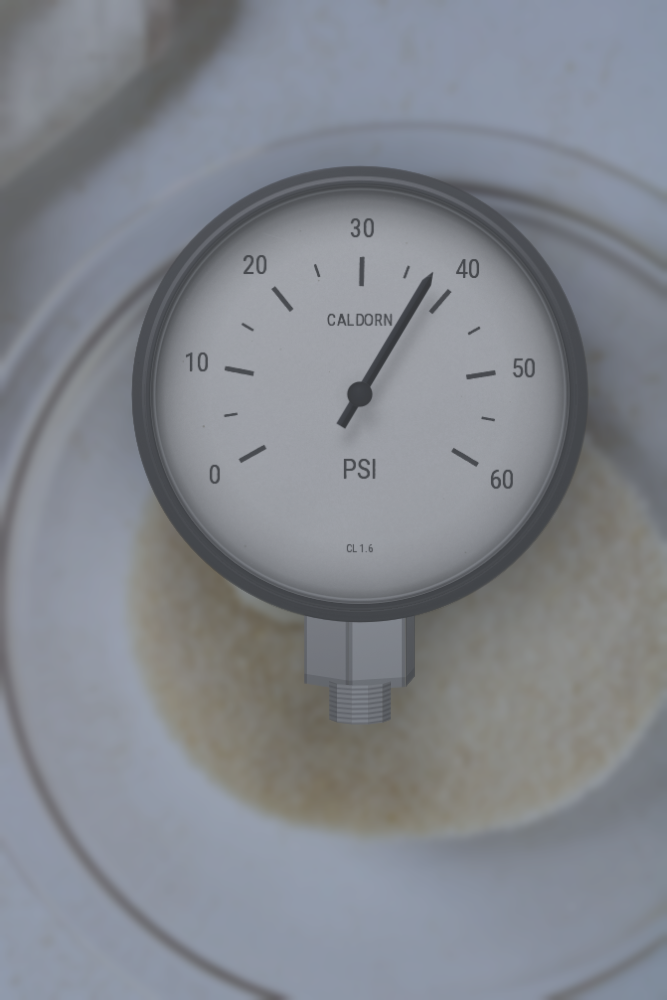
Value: 37.5 psi
